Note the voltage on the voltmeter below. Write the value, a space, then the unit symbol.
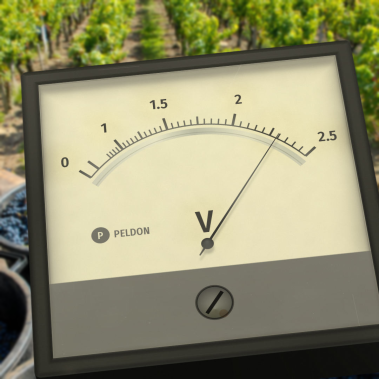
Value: 2.3 V
